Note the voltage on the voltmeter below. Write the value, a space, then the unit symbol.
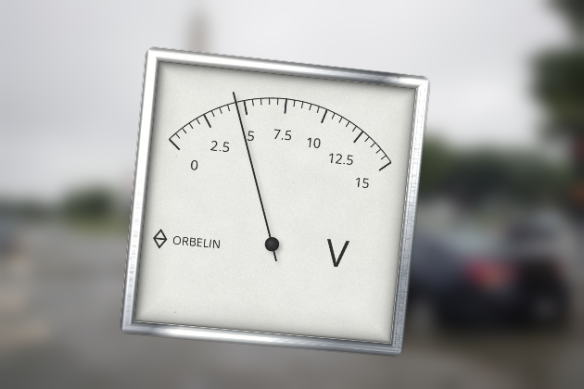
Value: 4.5 V
